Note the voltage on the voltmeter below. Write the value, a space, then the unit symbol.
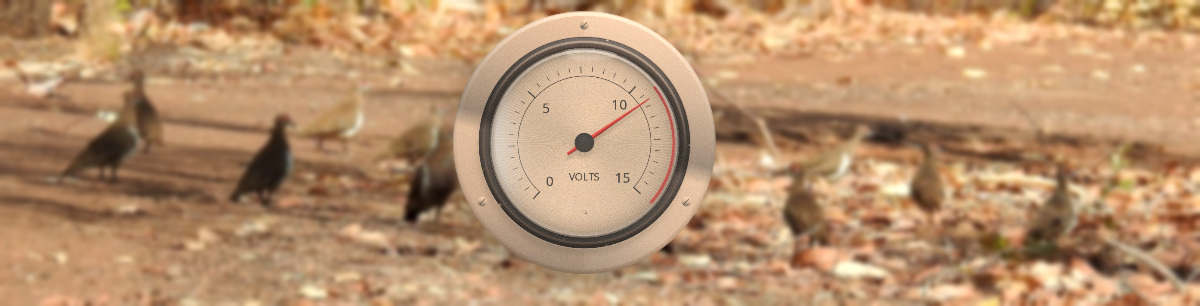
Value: 10.75 V
